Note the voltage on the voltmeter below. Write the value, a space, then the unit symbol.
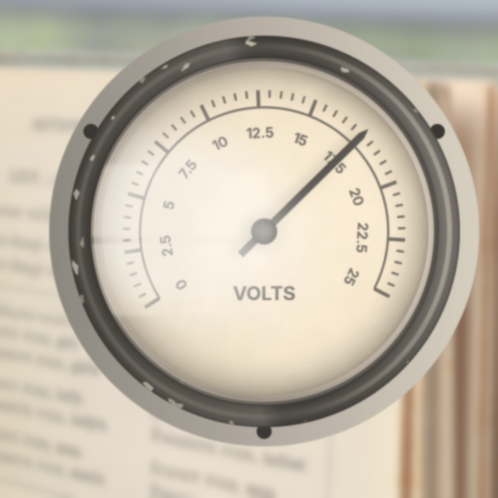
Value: 17.5 V
